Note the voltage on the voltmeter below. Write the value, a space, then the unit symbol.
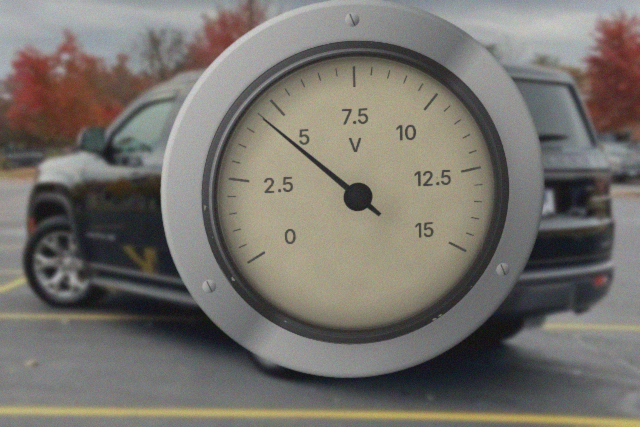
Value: 4.5 V
